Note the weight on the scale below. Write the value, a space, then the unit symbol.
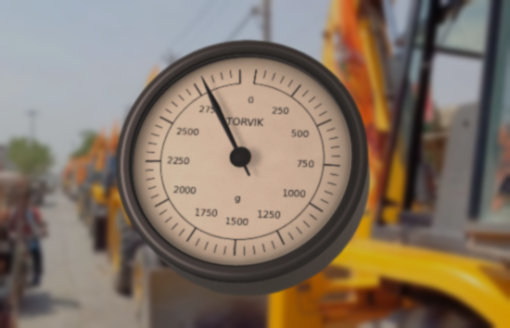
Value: 2800 g
